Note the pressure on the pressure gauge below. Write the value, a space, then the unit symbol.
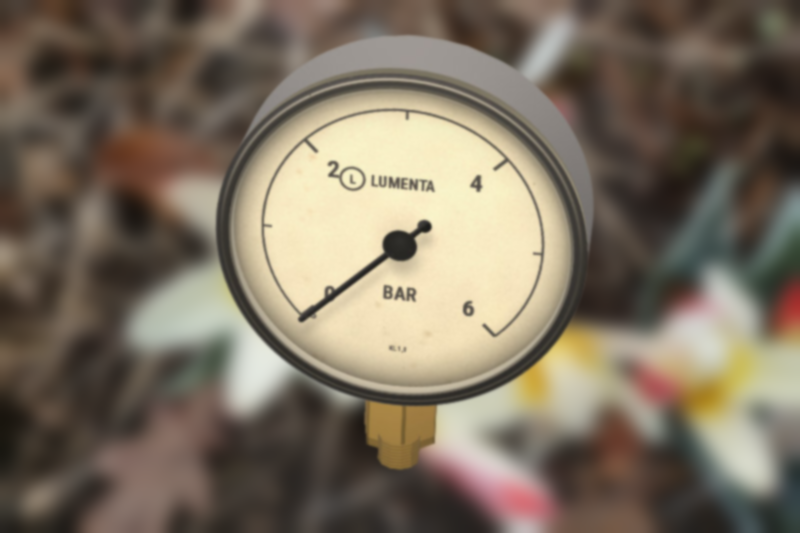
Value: 0 bar
